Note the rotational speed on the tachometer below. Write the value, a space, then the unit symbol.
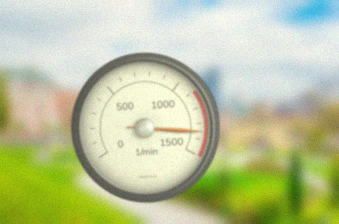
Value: 1350 rpm
